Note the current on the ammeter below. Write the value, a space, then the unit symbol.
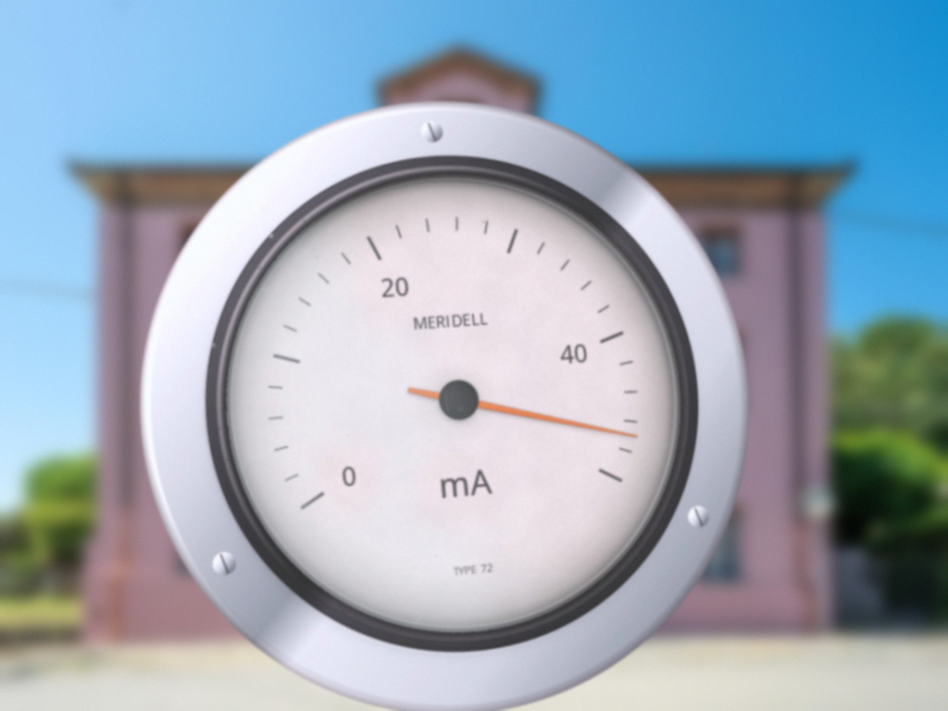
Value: 47 mA
